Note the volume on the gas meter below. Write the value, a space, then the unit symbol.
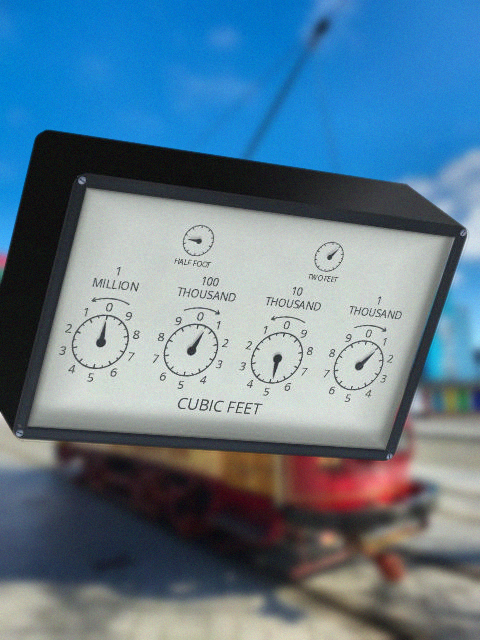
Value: 5100 ft³
